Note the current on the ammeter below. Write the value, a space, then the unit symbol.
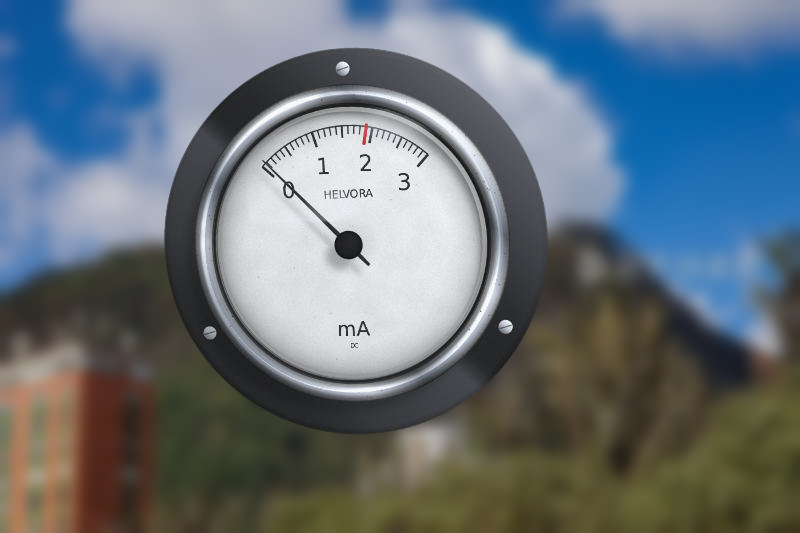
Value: 0.1 mA
